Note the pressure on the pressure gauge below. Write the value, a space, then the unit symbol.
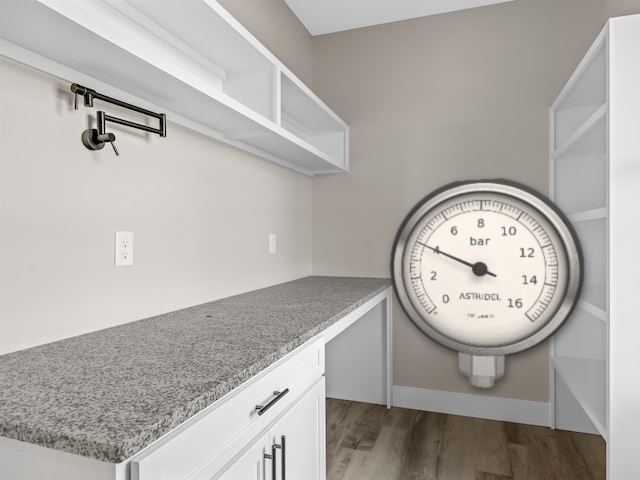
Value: 4 bar
